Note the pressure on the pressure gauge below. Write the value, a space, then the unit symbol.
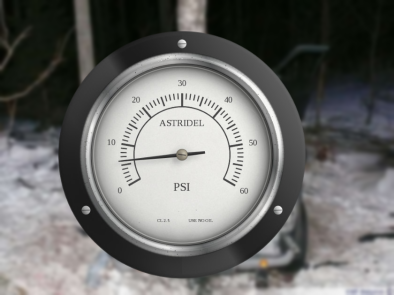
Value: 6 psi
